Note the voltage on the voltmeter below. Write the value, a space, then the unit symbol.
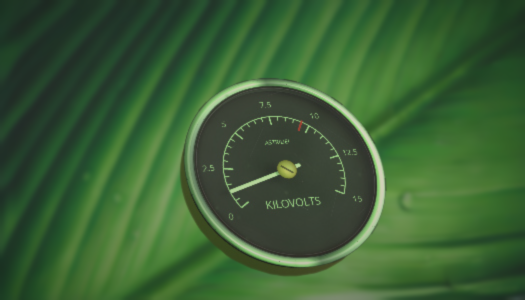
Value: 1 kV
